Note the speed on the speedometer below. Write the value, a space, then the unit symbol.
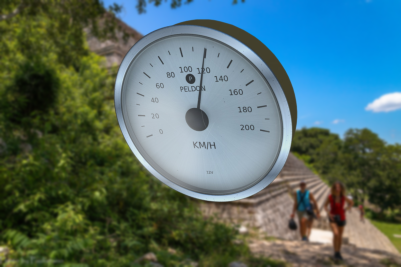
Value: 120 km/h
